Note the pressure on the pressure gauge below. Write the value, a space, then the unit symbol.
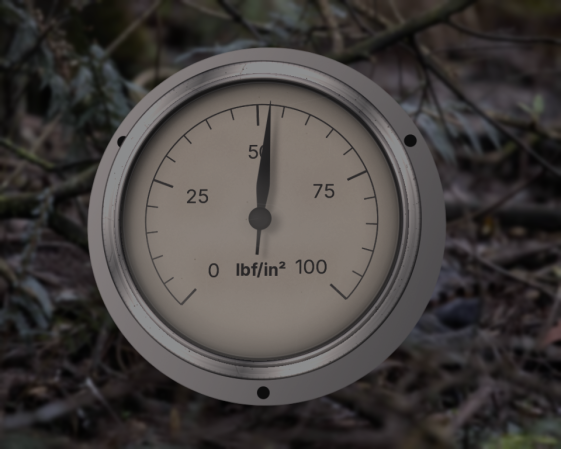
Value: 52.5 psi
